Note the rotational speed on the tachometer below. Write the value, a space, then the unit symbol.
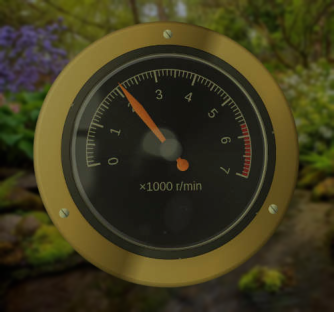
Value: 2100 rpm
